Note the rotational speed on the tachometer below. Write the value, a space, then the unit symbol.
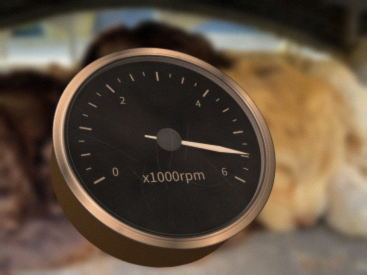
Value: 5500 rpm
